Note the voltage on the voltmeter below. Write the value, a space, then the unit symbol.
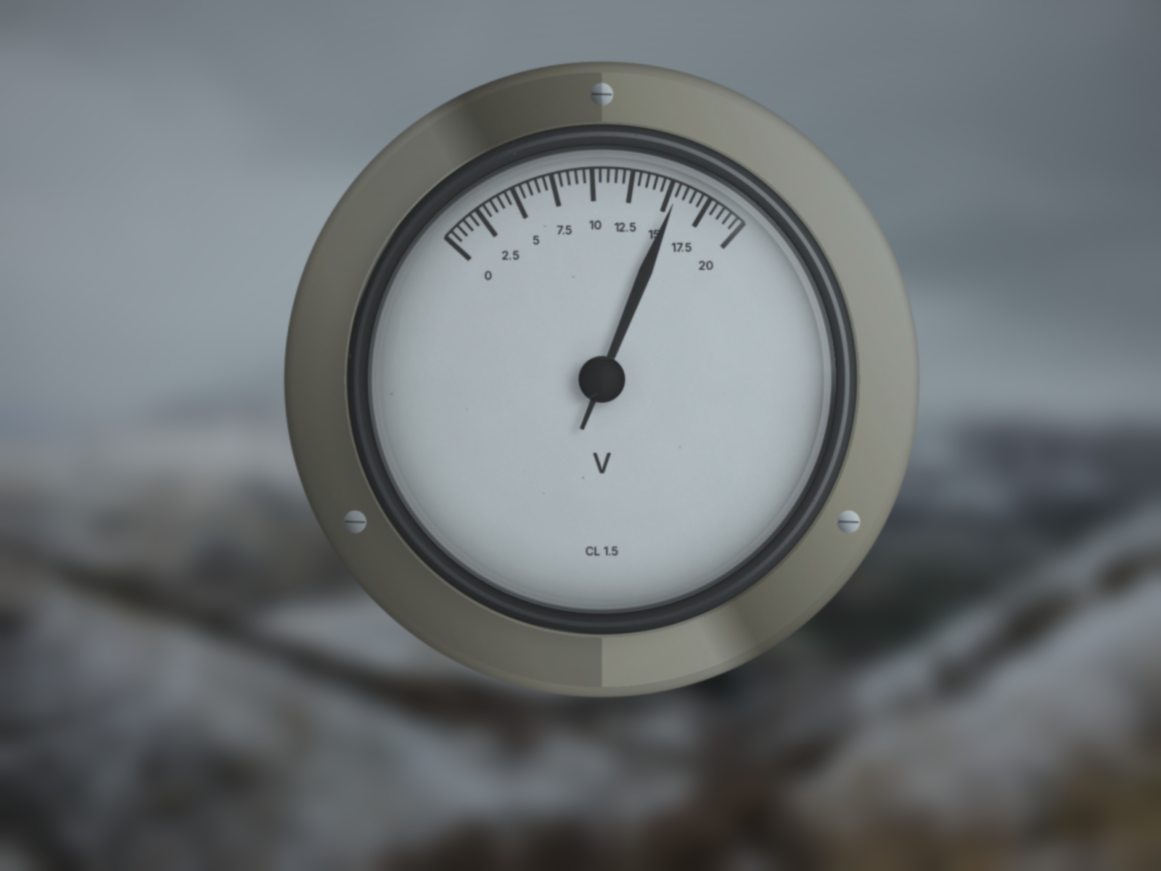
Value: 15.5 V
